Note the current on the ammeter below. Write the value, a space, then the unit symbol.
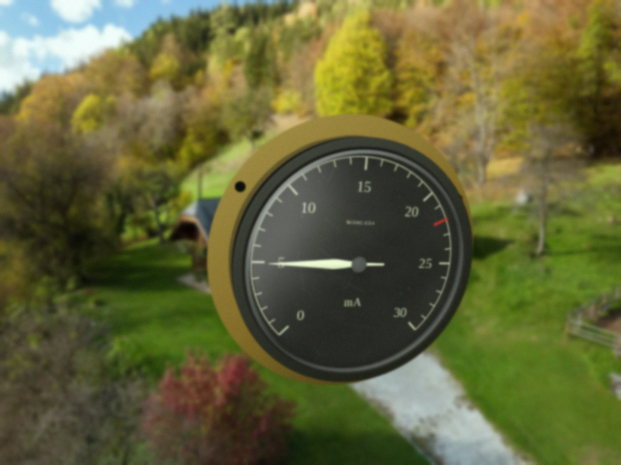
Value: 5 mA
